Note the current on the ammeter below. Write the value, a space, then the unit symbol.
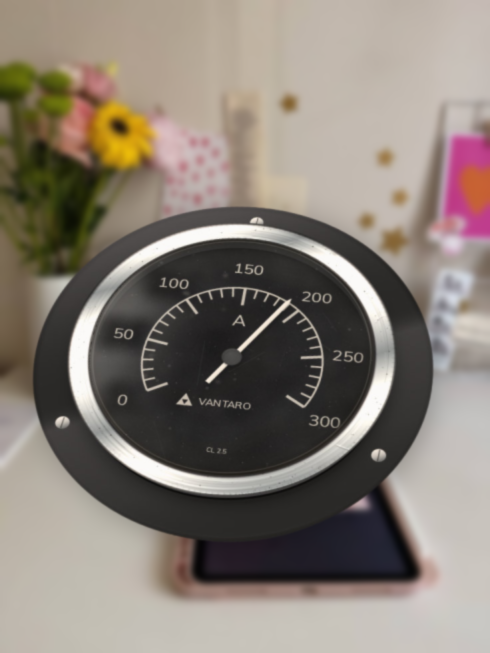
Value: 190 A
